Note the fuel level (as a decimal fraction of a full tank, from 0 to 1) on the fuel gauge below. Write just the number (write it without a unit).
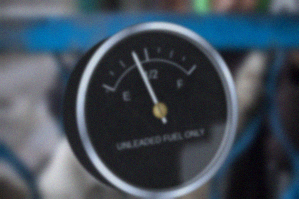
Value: 0.375
